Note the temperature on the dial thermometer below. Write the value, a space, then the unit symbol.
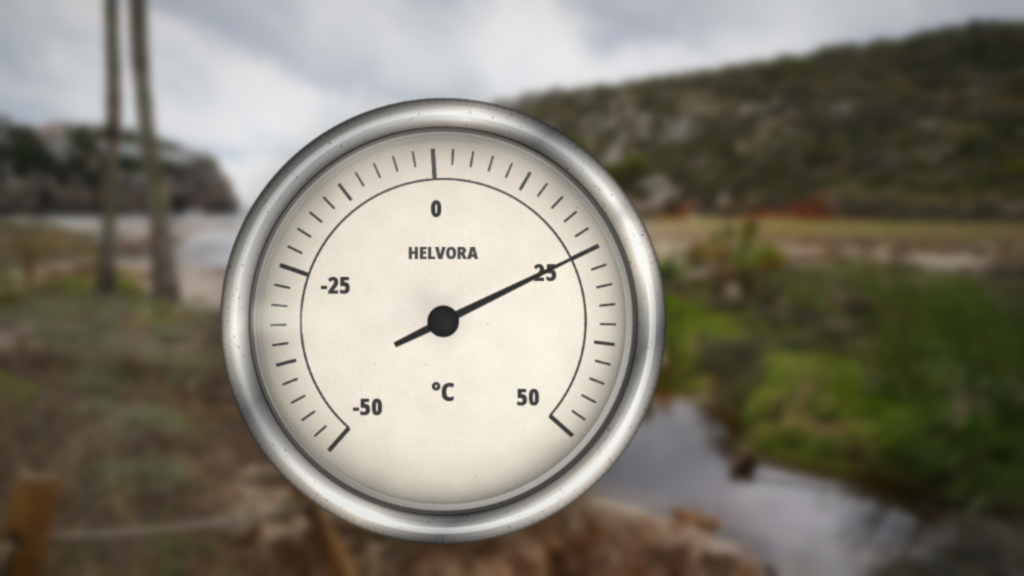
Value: 25 °C
